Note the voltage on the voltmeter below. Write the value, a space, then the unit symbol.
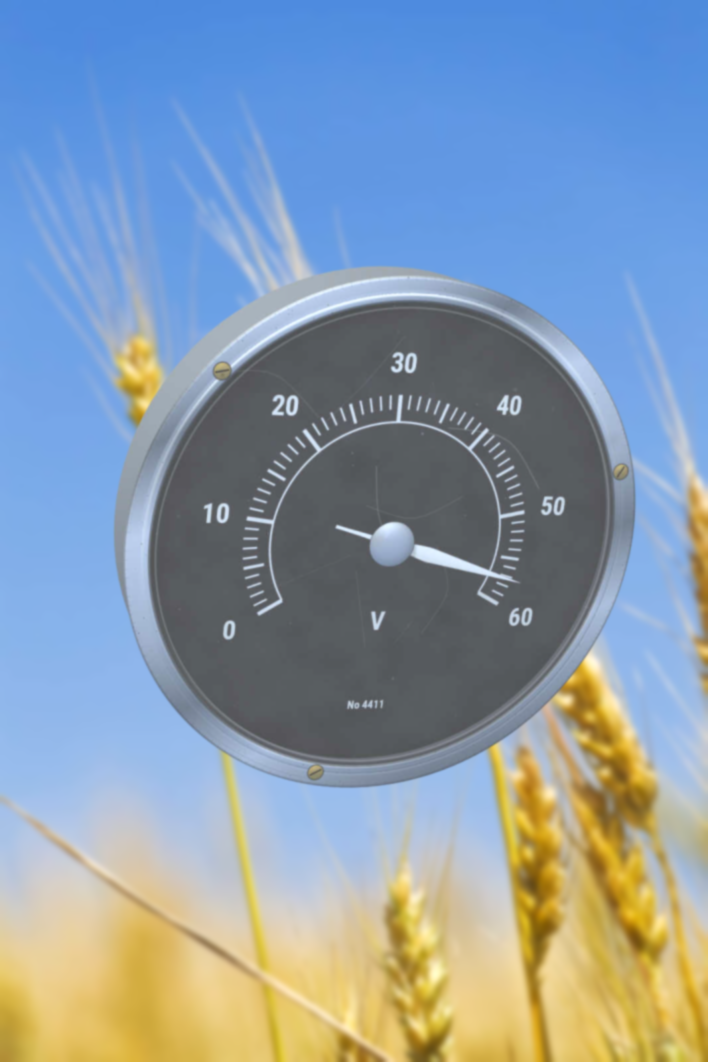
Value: 57 V
